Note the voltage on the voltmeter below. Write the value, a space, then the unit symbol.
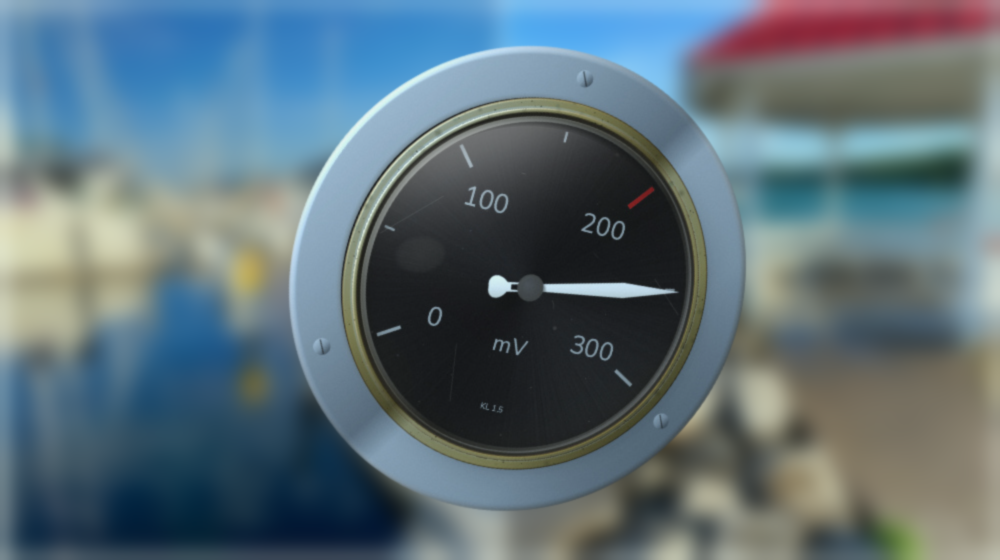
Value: 250 mV
